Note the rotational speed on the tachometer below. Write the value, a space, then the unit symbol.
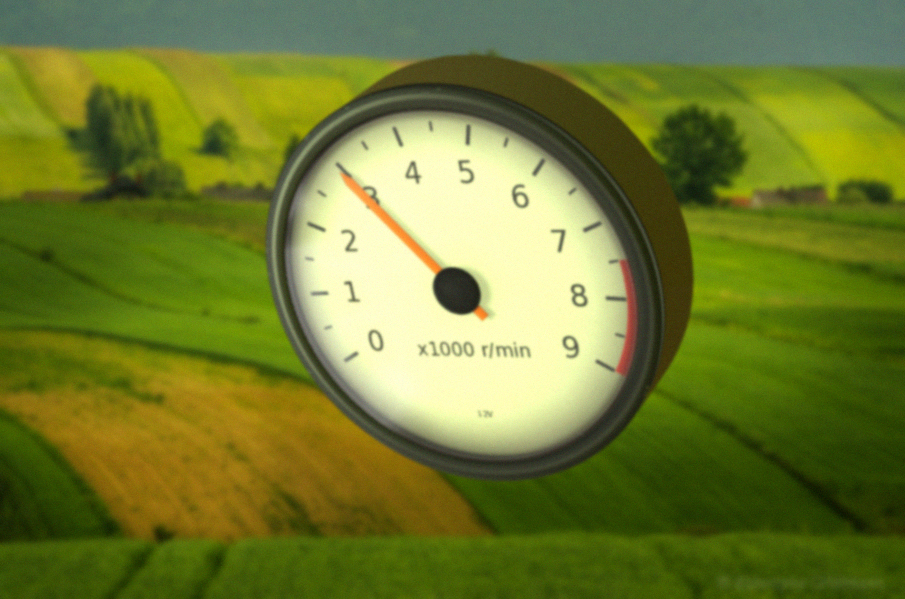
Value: 3000 rpm
